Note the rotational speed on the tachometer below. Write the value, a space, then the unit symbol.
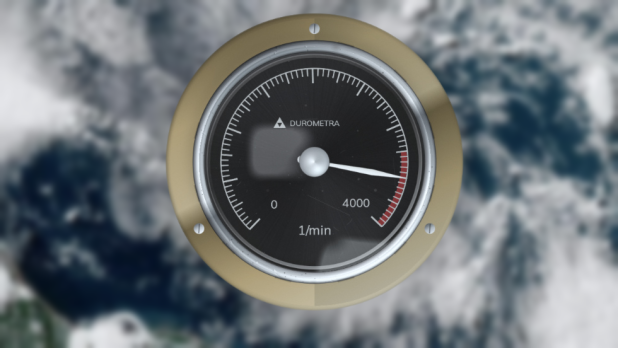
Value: 3500 rpm
